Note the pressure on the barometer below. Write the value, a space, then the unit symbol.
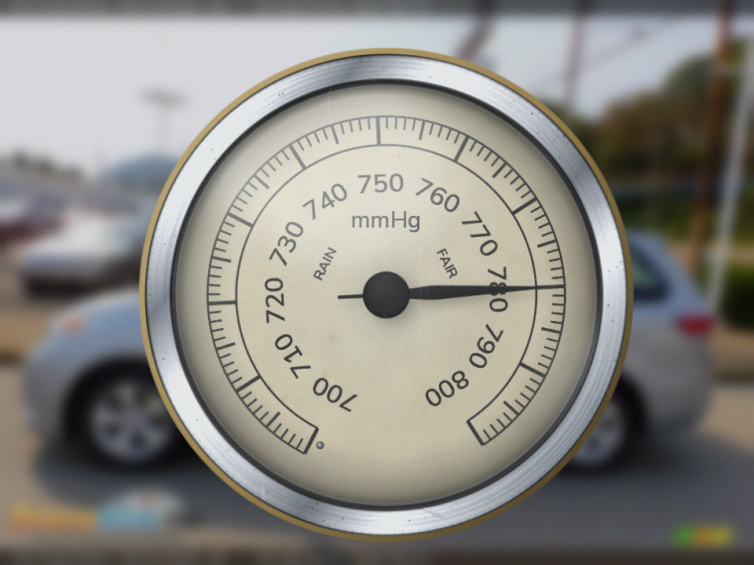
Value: 780 mmHg
